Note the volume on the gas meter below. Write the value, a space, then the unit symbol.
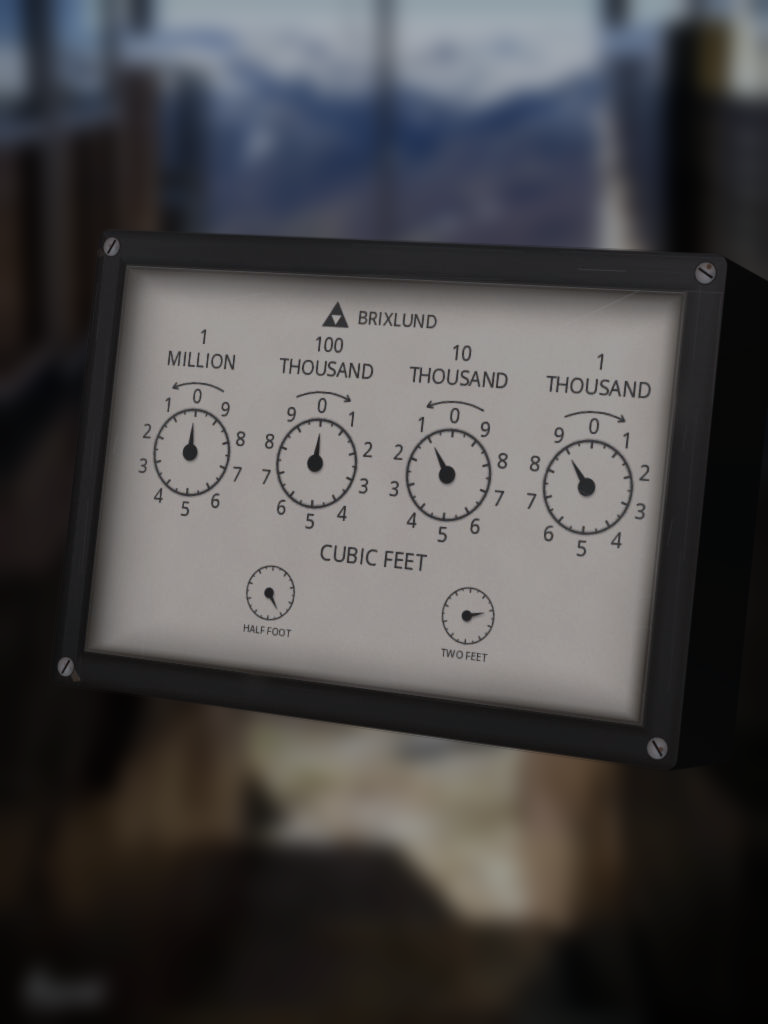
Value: 900 ft³
